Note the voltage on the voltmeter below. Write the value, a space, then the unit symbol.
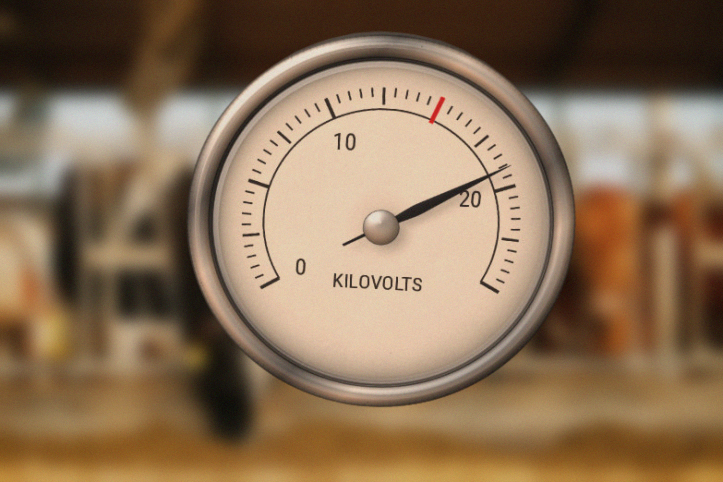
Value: 19 kV
